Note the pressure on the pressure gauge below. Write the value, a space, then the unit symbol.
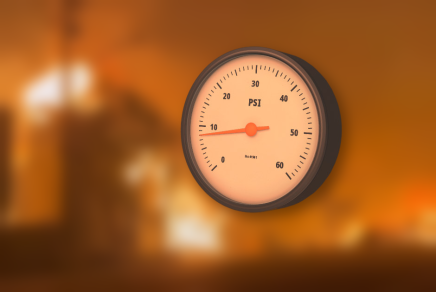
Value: 8 psi
